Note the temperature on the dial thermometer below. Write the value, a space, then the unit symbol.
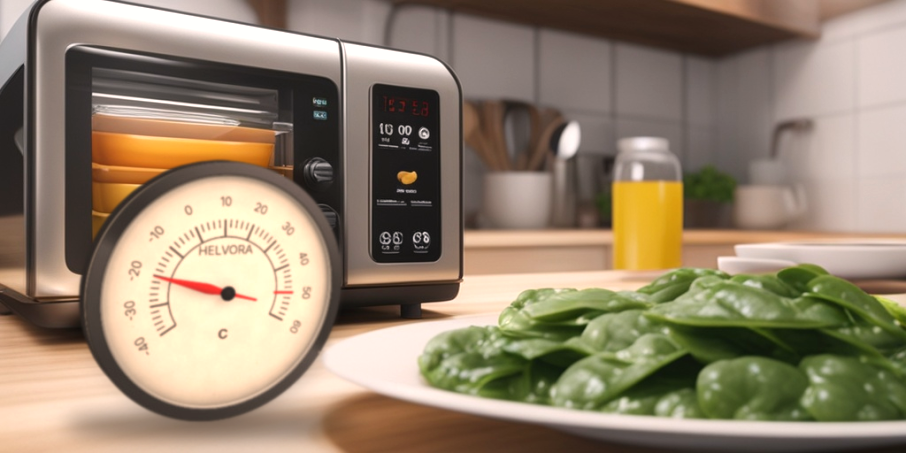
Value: -20 °C
